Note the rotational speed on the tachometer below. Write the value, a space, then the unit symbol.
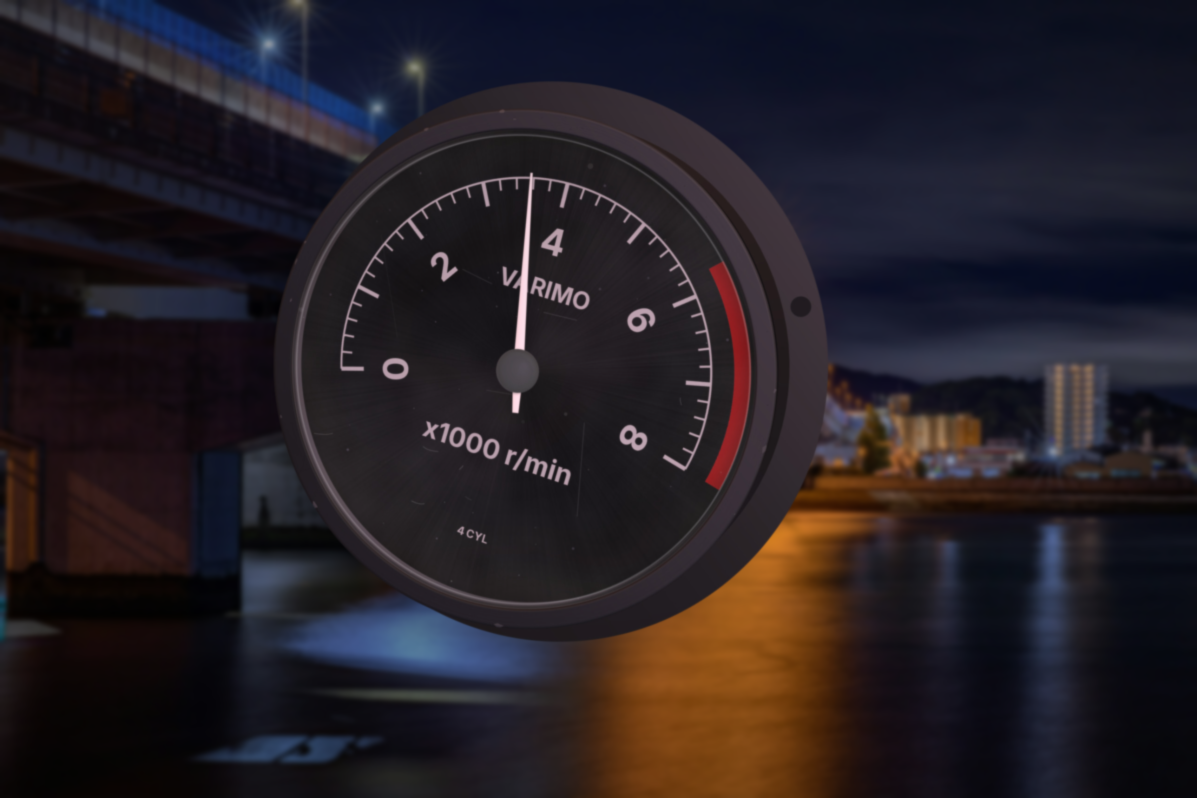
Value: 3600 rpm
